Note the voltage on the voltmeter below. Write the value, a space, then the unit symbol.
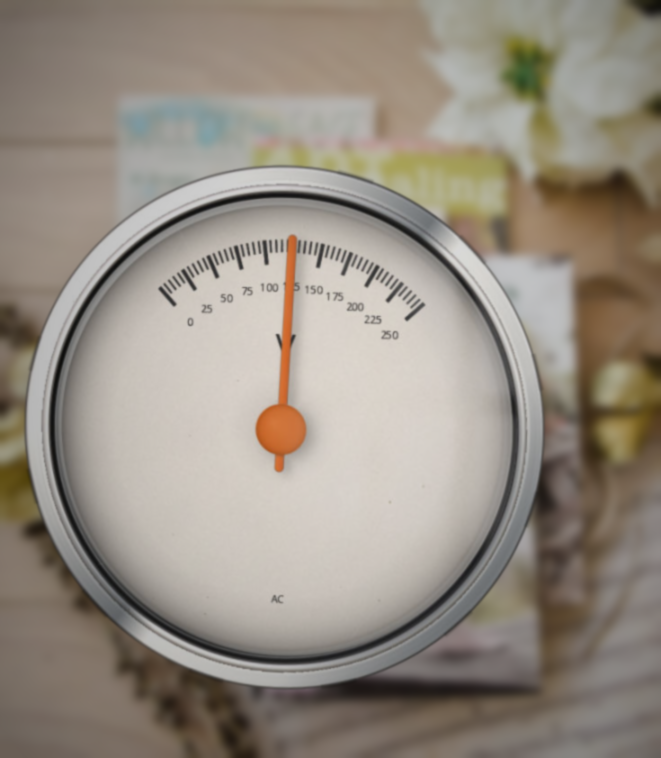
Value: 125 V
